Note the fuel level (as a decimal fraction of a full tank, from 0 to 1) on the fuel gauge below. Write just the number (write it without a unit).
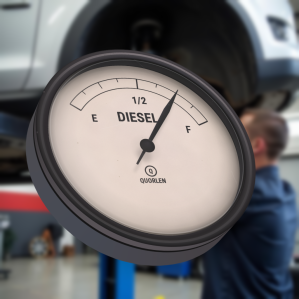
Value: 0.75
